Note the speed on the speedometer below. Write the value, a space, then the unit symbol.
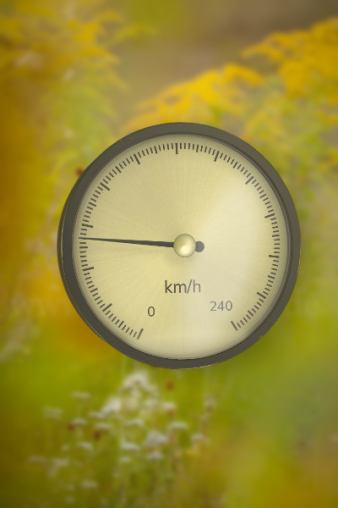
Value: 54 km/h
